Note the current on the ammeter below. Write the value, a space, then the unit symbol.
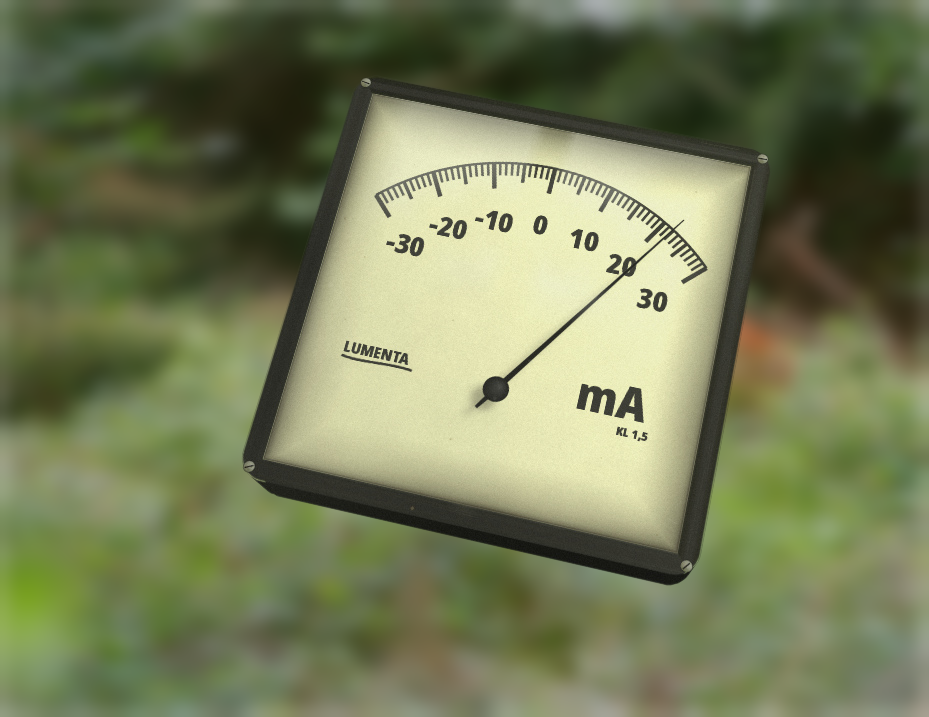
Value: 22 mA
